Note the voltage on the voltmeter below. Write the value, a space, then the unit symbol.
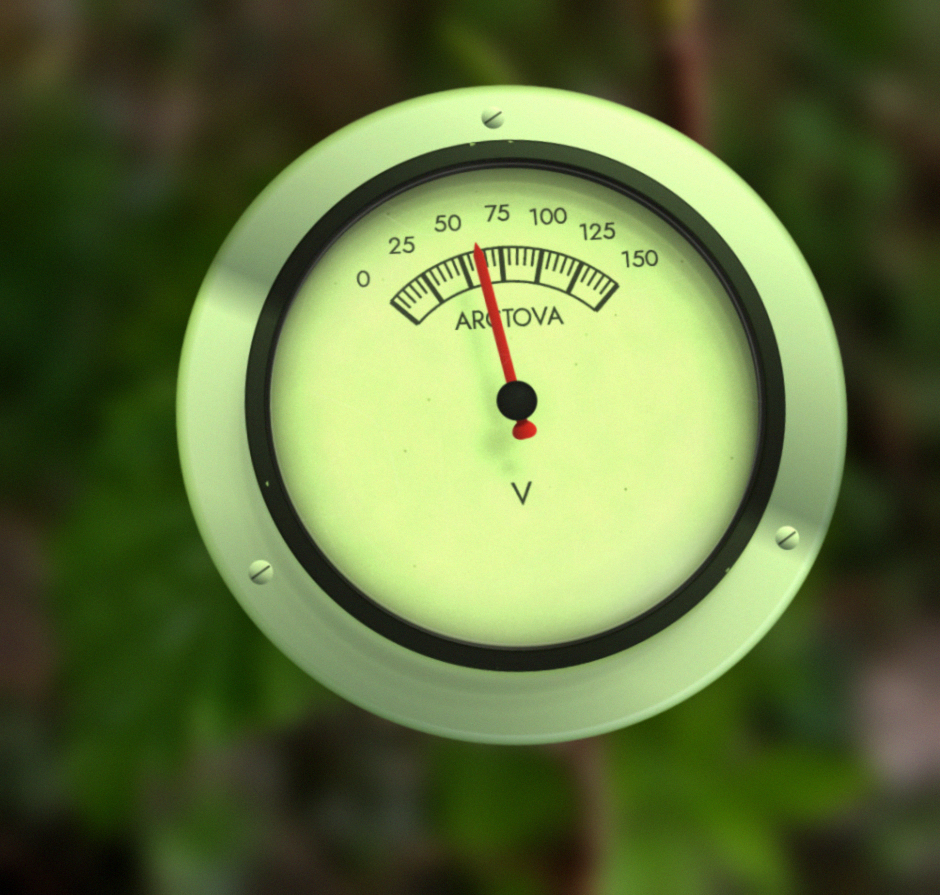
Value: 60 V
